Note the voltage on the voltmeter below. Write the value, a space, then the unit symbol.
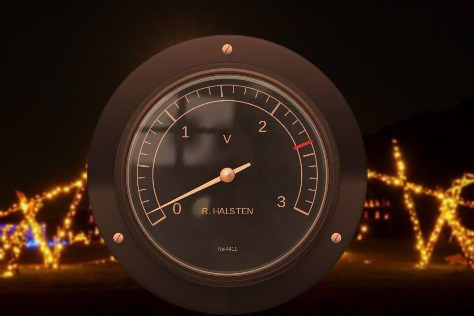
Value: 0.1 V
